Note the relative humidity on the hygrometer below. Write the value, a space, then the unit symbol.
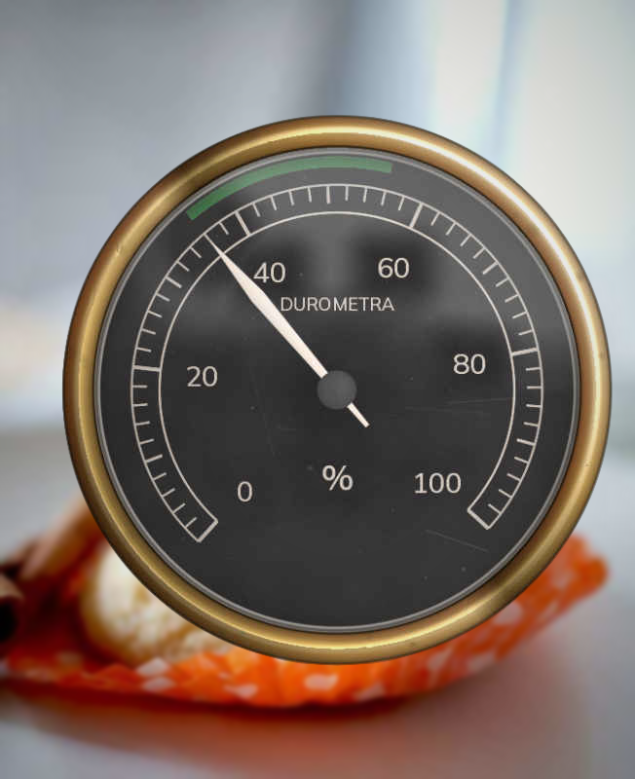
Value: 36 %
